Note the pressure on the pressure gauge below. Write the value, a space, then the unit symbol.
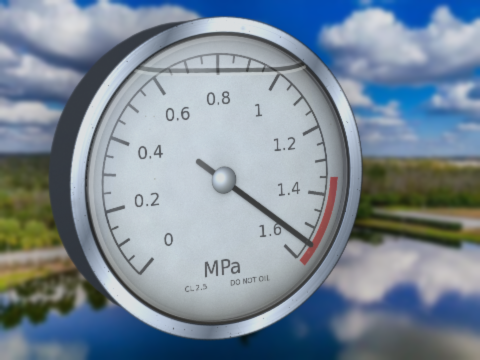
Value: 1.55 MPa
